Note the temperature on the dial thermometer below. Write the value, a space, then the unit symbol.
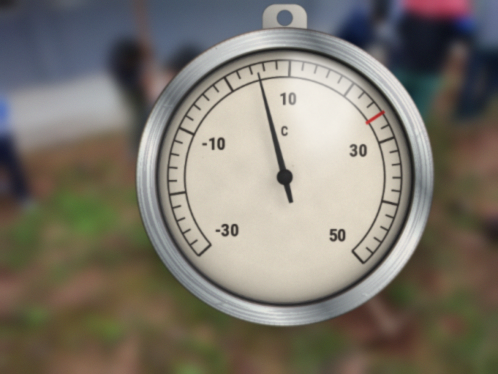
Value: 5 °C
